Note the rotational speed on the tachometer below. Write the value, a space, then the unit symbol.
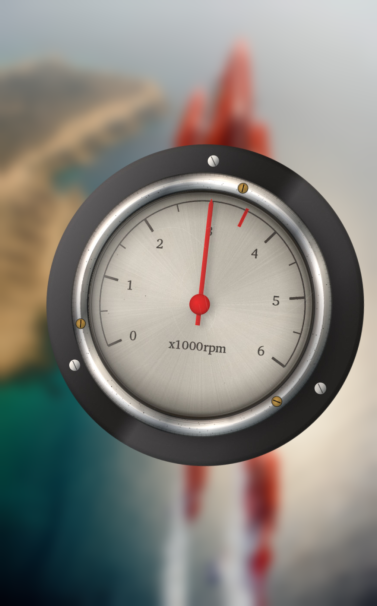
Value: 3000 rpm
